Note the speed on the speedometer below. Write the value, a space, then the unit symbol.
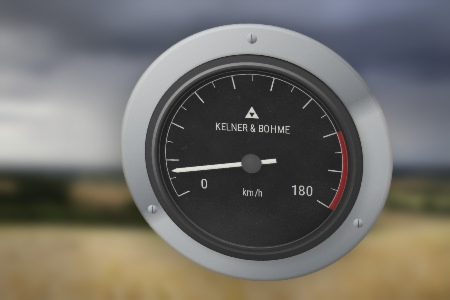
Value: 15 km/h
